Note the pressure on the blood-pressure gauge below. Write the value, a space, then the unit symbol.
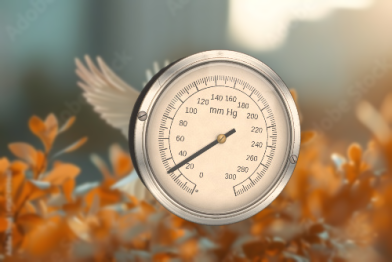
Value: 30 mmHg
